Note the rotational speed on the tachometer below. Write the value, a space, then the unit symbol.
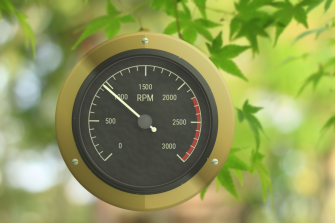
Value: 950 rpm
